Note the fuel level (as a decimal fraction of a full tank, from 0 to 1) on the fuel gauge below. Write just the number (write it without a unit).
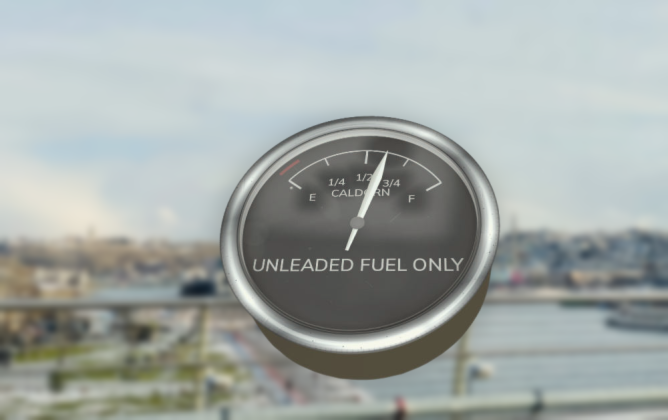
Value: 0.625
